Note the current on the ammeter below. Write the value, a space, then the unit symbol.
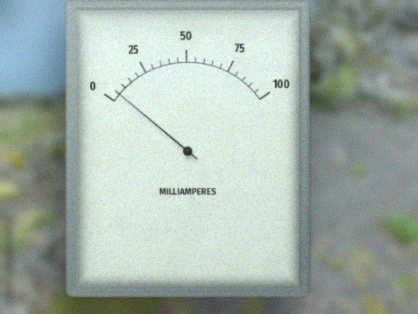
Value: 5 mA
